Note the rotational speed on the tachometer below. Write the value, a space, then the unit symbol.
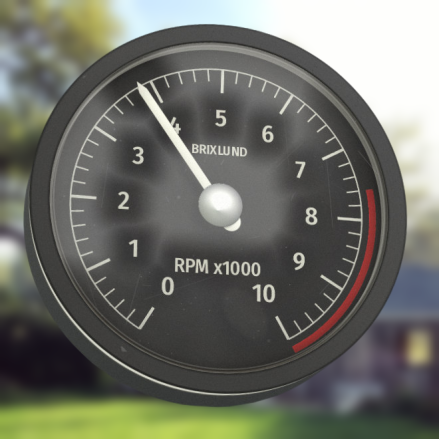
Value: 3800 rpm
